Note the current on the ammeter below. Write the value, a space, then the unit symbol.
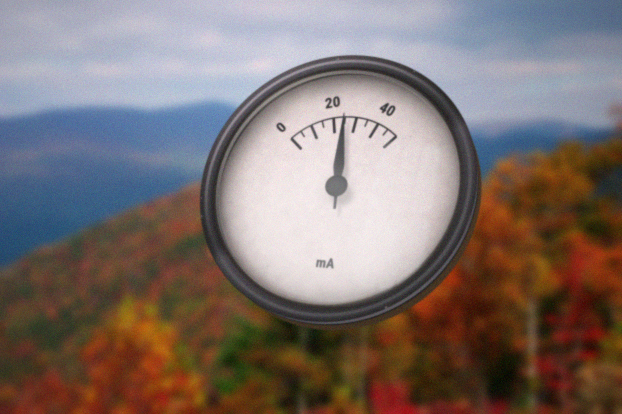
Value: 25 mA
